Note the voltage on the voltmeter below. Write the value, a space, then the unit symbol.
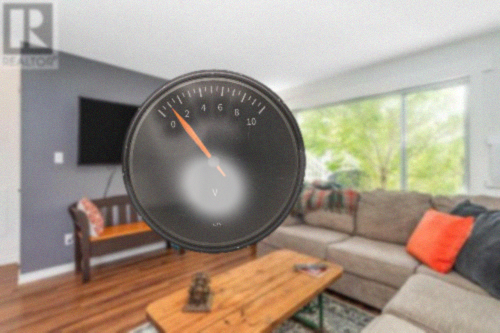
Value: 1 V
